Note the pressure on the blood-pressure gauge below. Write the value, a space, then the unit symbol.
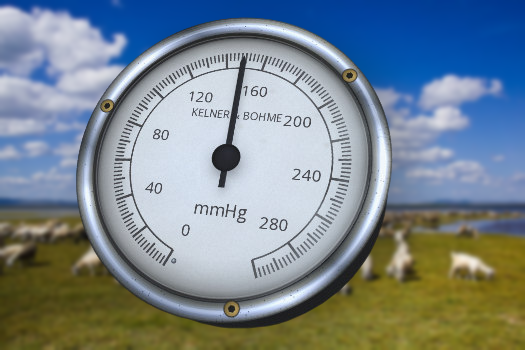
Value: 150 mmHg
